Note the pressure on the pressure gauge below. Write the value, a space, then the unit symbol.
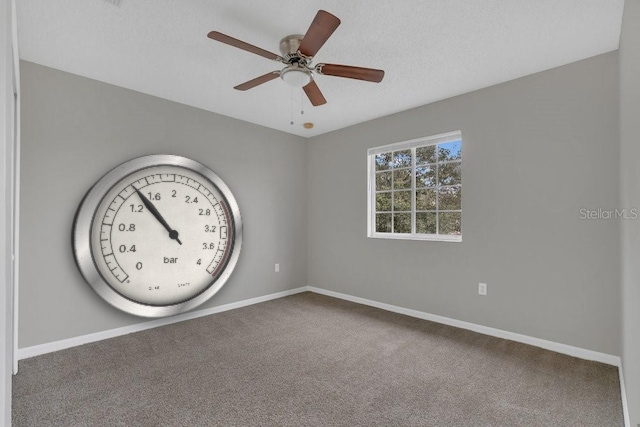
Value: 1.4 bar
